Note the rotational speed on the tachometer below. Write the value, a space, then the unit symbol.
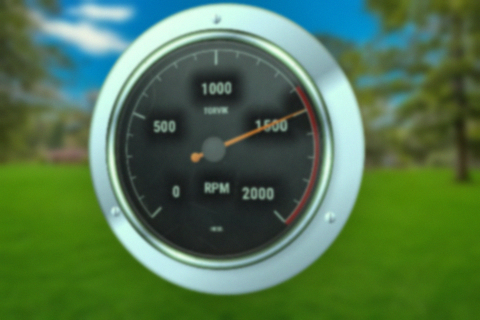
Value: 1500 rpm
